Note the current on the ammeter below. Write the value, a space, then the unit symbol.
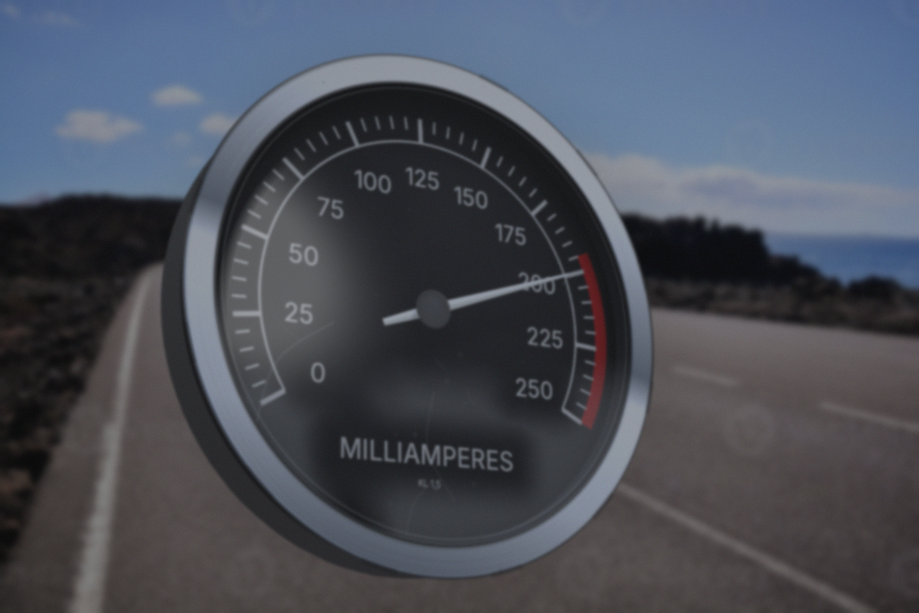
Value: 200 mA
